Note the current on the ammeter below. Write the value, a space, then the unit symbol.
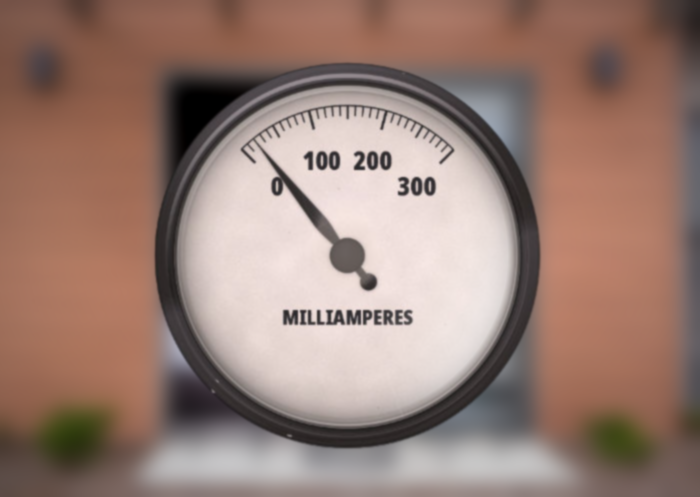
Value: 20 mA
